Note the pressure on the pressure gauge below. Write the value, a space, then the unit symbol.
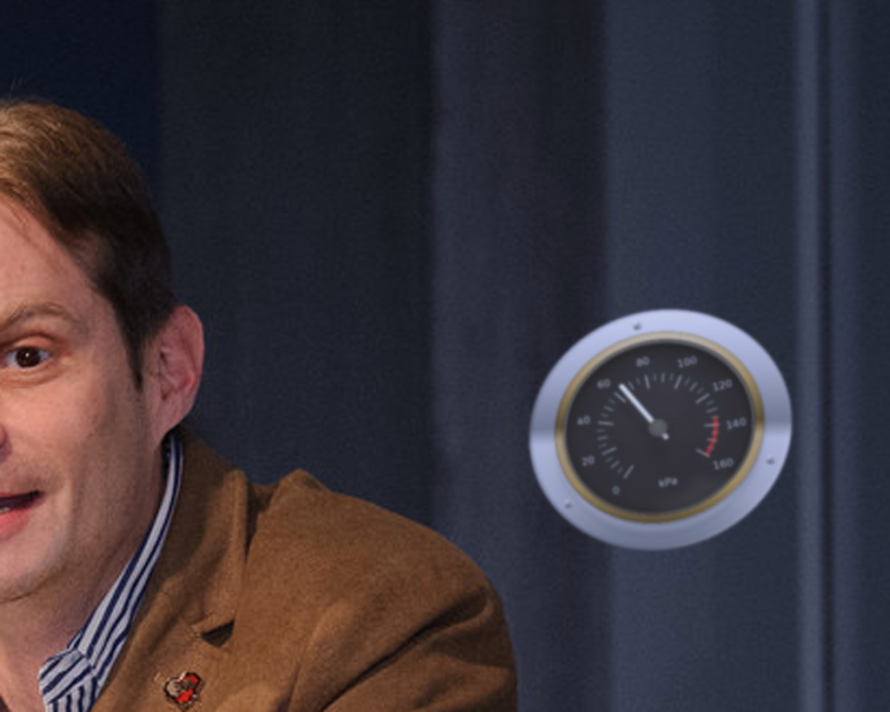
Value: 65 kPa
